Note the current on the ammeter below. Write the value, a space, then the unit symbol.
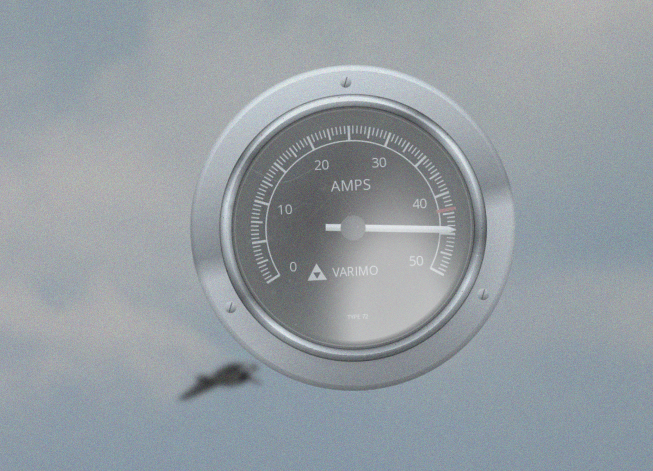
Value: 44.5 A
